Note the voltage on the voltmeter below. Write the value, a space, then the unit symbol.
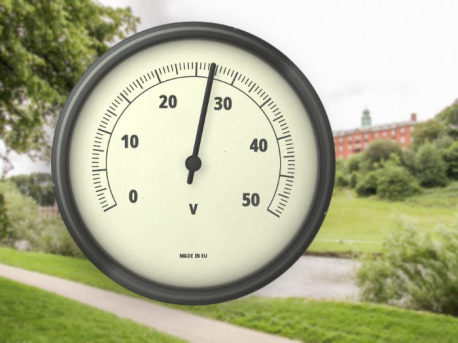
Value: 27 V
